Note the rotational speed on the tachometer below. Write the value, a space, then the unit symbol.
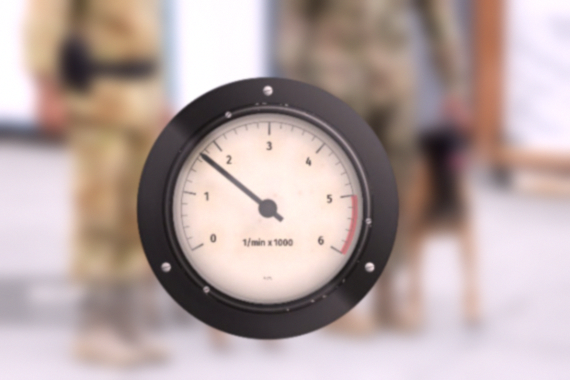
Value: 1700 rpm
